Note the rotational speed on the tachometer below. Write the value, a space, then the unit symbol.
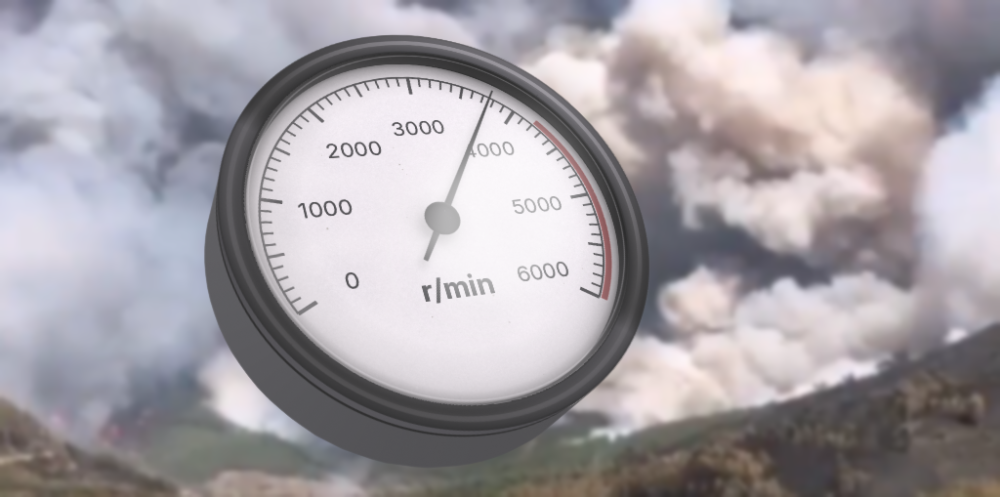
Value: 3750 rpm
